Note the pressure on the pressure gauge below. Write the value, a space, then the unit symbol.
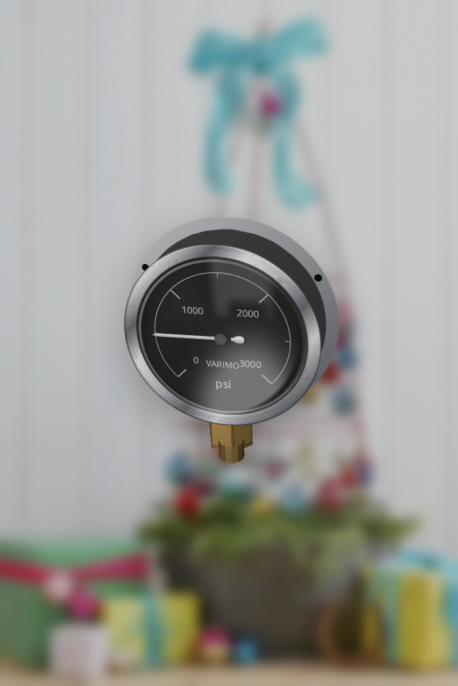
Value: 500 psi
